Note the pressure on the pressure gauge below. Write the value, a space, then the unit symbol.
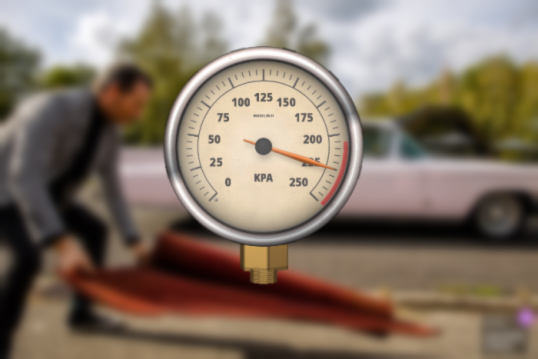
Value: 225 kPa
